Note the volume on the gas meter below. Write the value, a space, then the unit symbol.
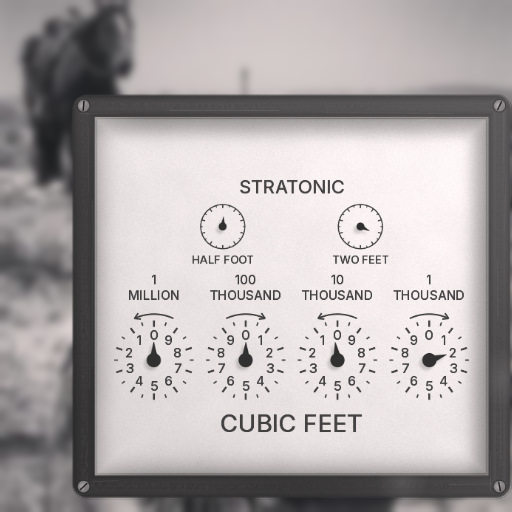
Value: 200 ft³
